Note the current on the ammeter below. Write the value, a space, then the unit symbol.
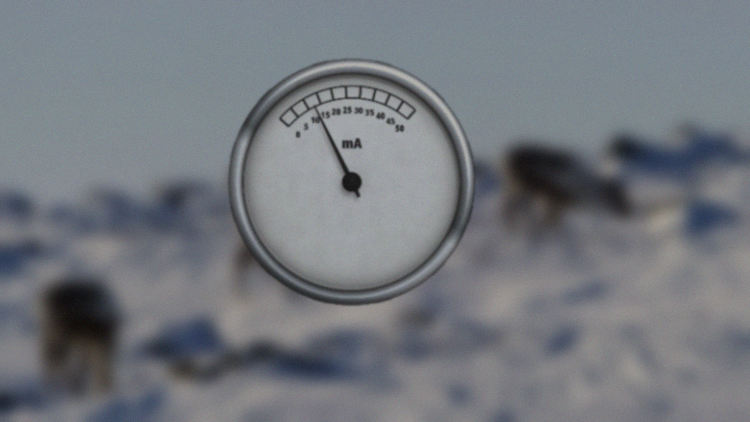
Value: 12.5 mA
